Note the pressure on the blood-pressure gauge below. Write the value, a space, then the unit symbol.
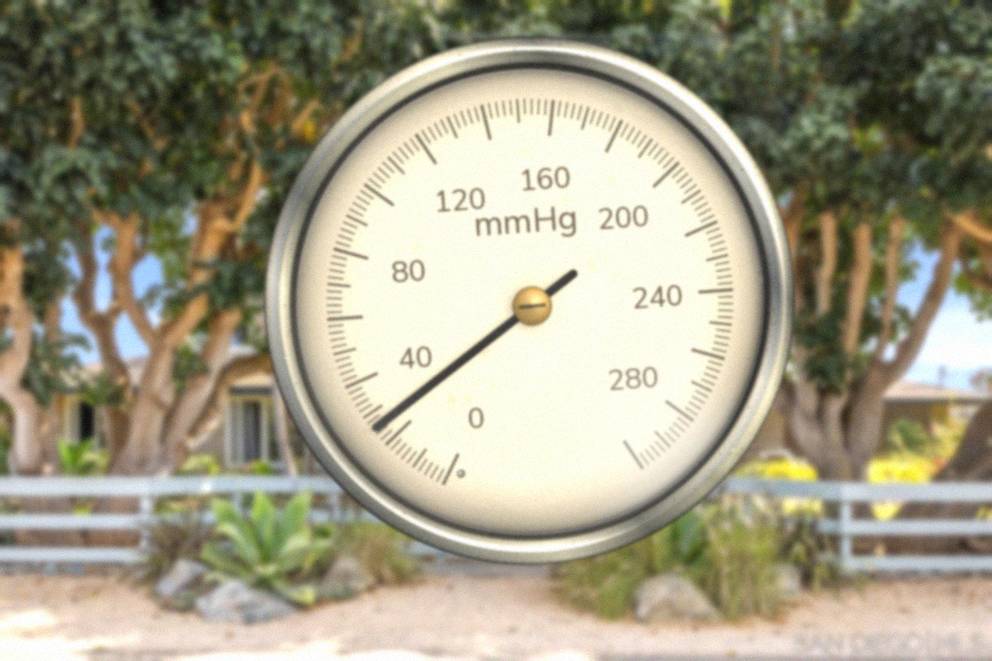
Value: 26 mmHg
